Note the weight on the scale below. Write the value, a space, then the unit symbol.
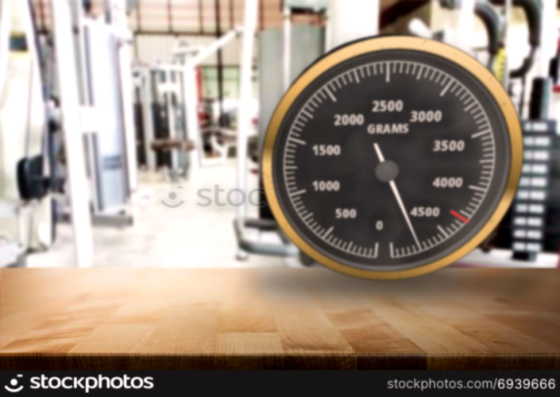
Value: 4750 g
